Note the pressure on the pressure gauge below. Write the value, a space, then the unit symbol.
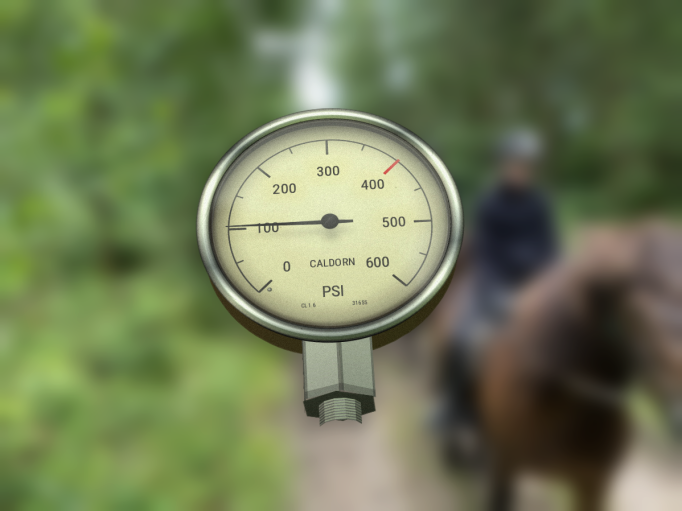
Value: 100 psi
